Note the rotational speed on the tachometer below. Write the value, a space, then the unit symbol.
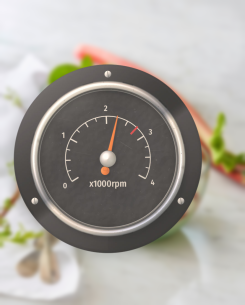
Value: 2250 rpm
